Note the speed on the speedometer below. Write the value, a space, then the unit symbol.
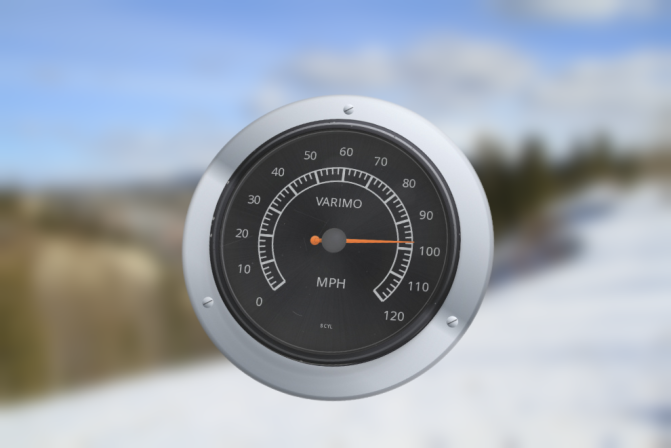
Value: 98 mph
